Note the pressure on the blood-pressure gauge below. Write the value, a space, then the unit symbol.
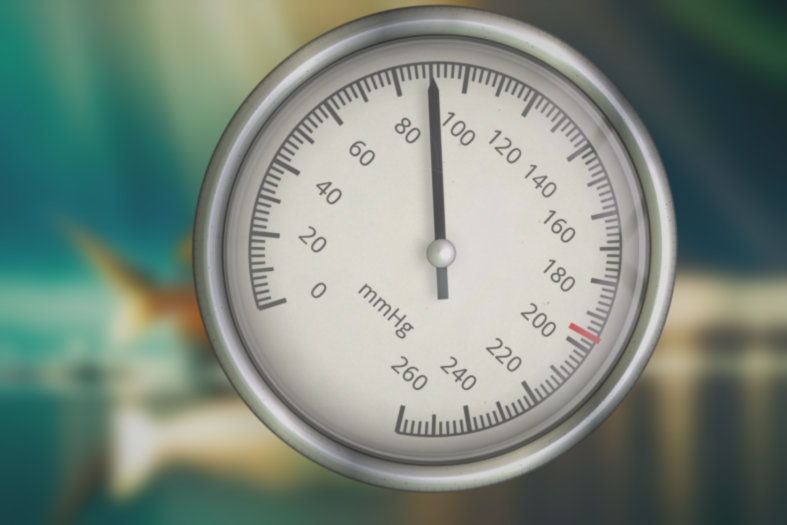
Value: 90 mmHg
